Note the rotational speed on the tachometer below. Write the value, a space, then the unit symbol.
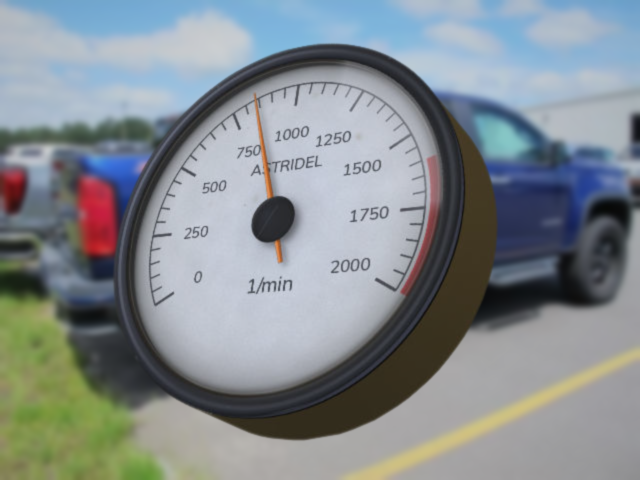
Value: 850 rpm
